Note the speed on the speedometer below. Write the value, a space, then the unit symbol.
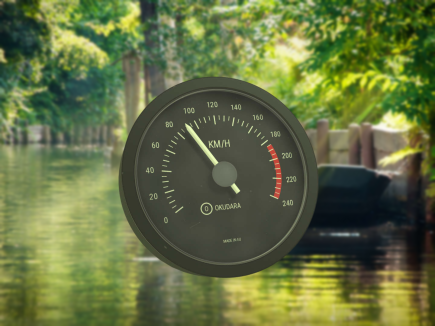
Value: 90 km/h
